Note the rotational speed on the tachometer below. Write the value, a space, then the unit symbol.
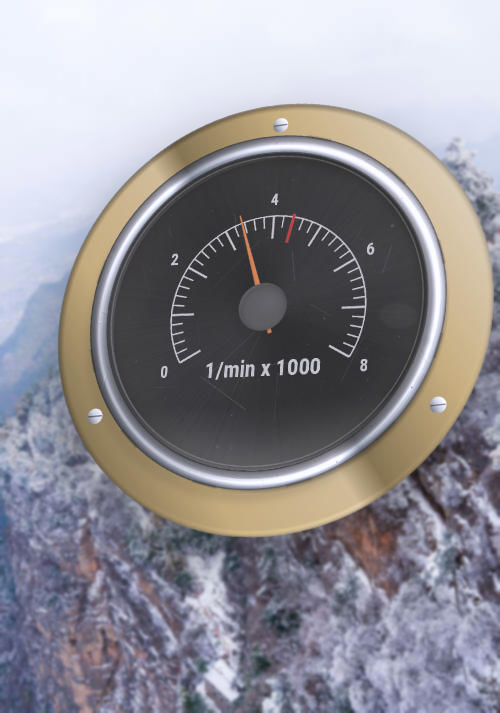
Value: 3400 rpm
